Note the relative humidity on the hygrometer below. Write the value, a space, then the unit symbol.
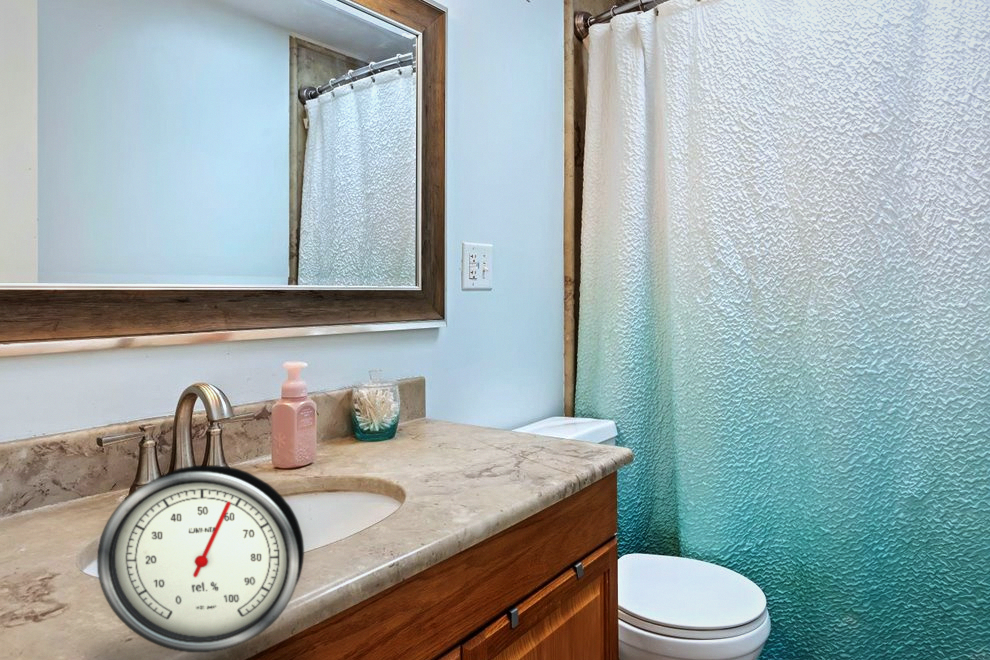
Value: 58 %
